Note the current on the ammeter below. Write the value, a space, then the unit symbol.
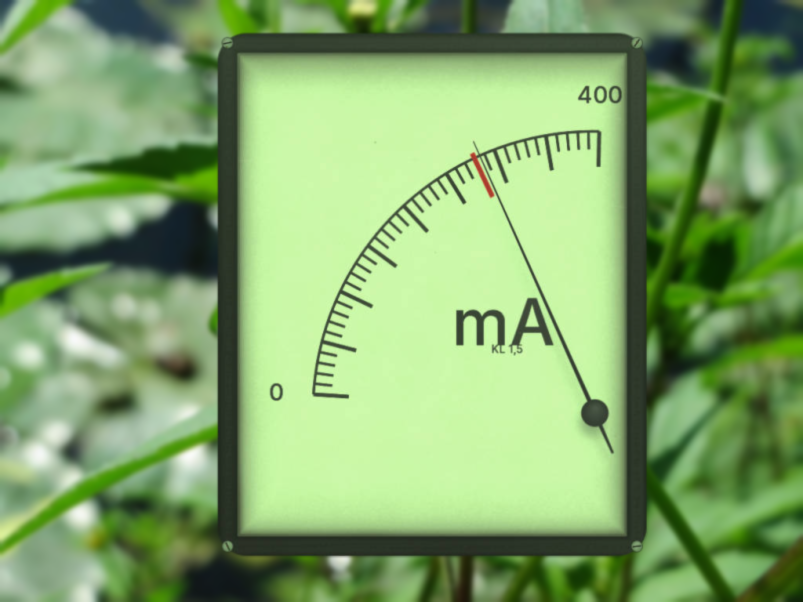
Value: 285 mA
